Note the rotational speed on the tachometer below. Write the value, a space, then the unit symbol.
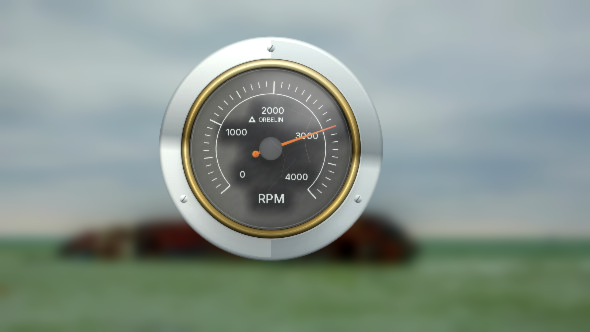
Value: 3000 rpm
